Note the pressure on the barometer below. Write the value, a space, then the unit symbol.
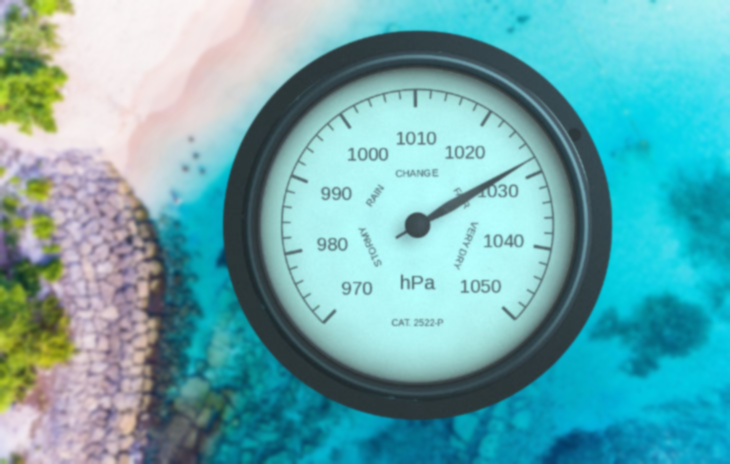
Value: 1028 hPa
